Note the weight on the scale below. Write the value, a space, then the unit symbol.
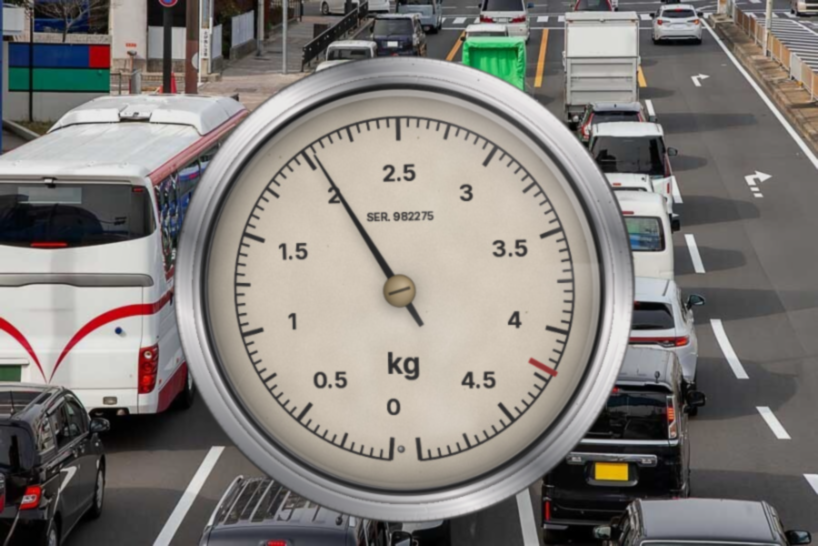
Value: 2.05 kg
